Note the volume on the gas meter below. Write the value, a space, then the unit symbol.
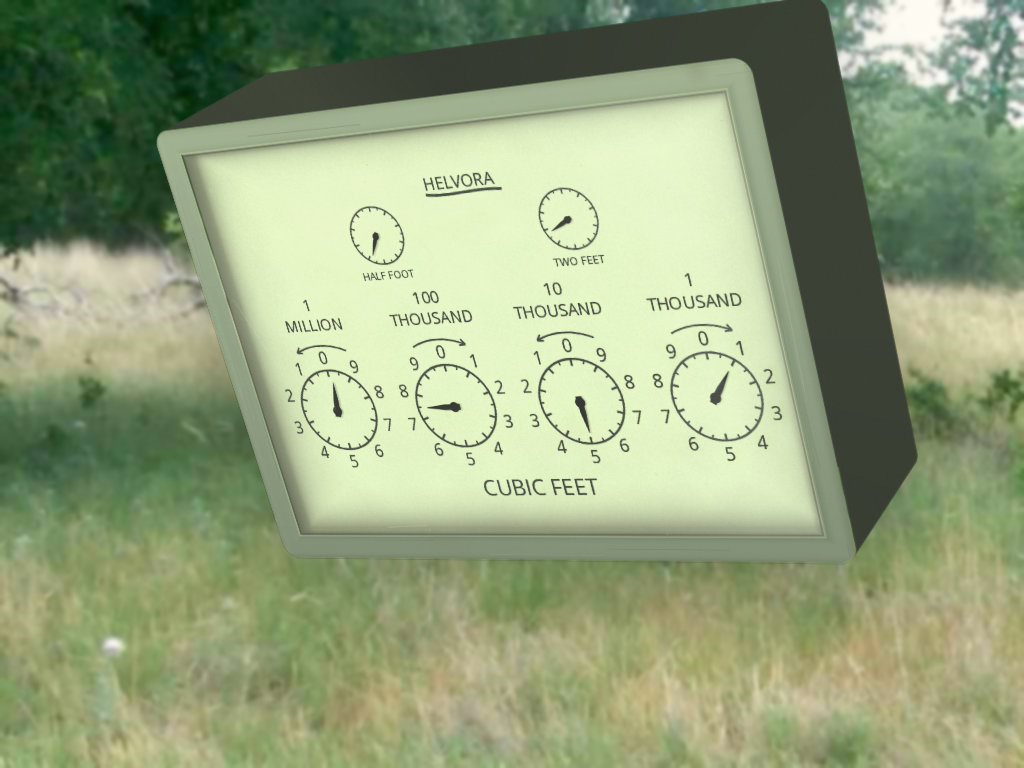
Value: 975100 ft³
